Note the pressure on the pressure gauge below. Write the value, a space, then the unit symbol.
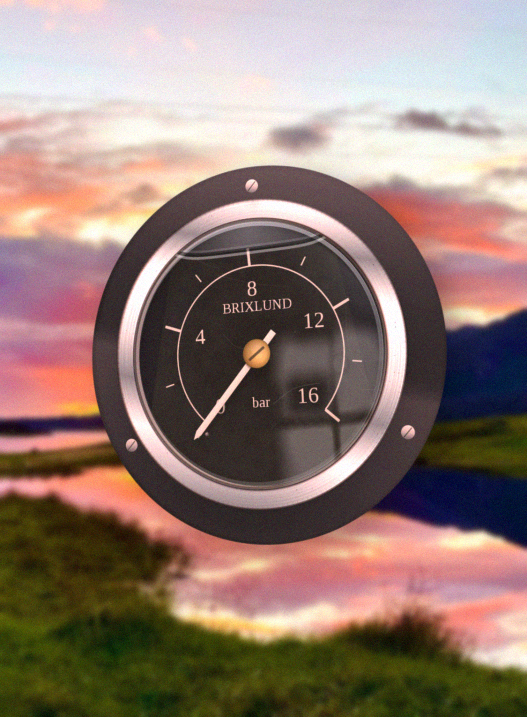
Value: 0 bar
